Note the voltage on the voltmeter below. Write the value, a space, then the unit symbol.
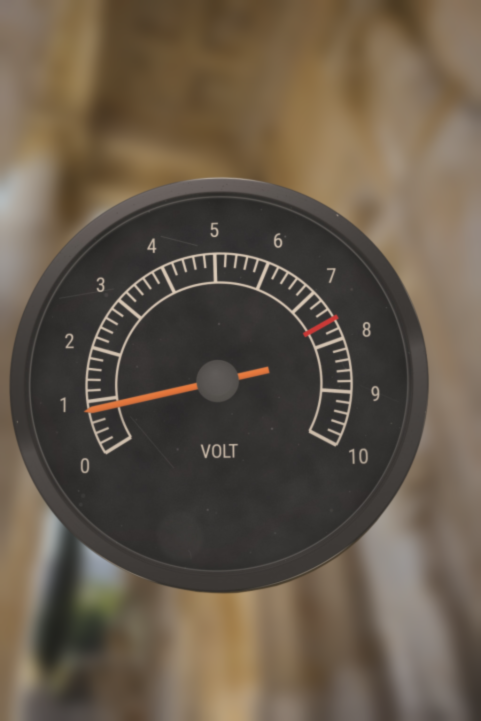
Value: 0.8 V
